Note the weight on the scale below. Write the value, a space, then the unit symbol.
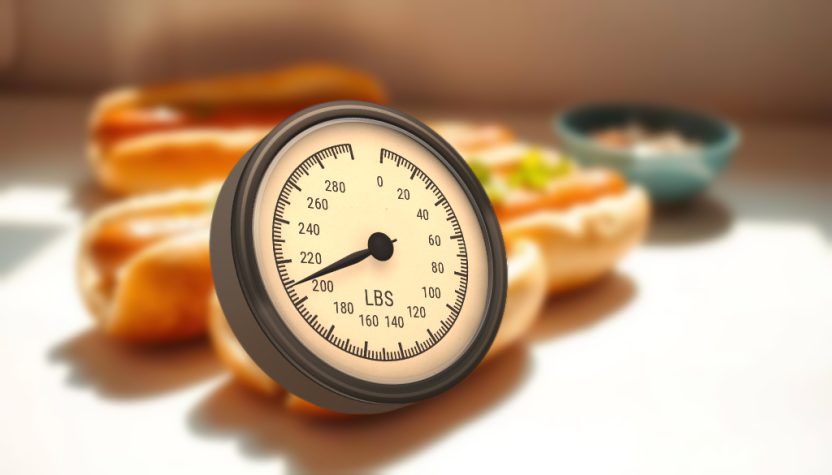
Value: 208 lb
